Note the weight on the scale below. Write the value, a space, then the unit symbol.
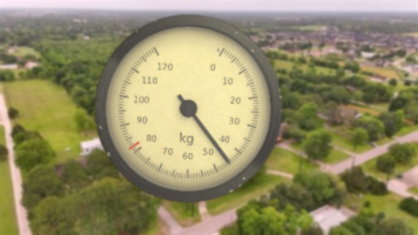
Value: 45 kg
